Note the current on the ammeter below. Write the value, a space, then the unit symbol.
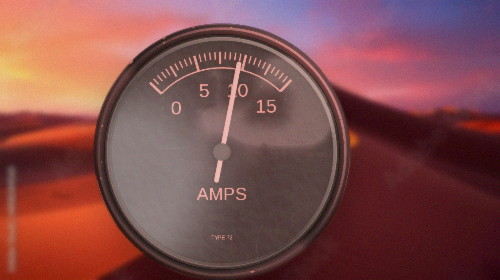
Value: 9.5 A
